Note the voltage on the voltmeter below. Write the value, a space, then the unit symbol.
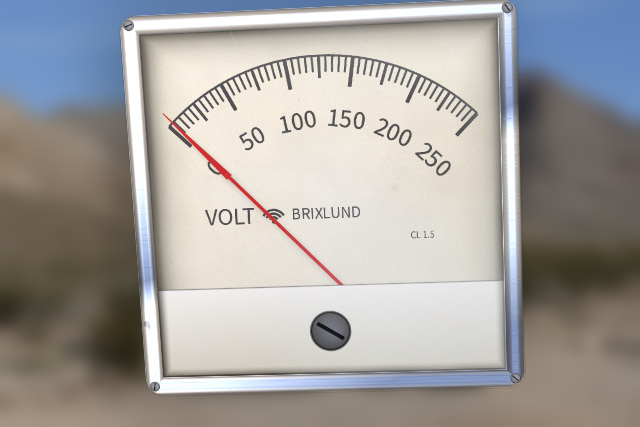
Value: 5 V
